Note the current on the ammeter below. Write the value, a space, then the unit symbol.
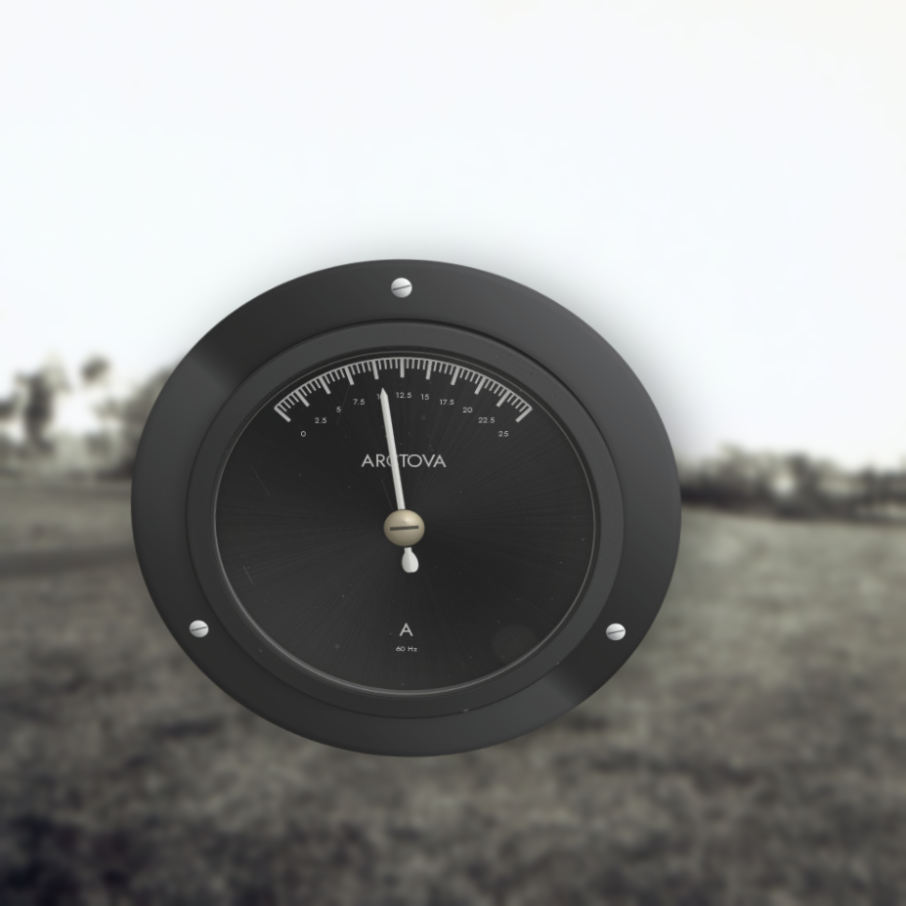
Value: 10.5 A
